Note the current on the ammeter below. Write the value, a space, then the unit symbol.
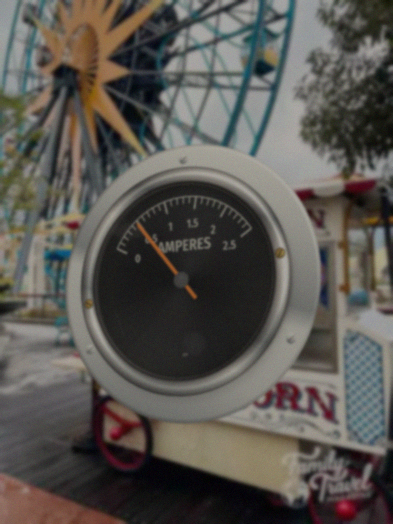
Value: 0.5 A
